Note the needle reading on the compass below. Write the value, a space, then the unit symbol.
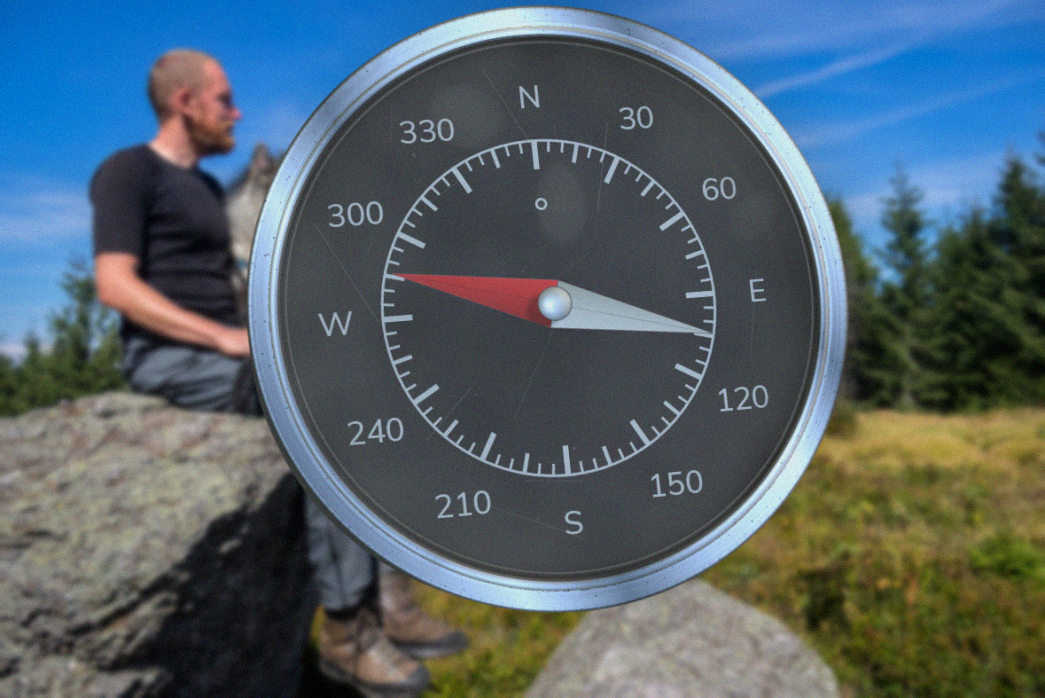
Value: 285 °
